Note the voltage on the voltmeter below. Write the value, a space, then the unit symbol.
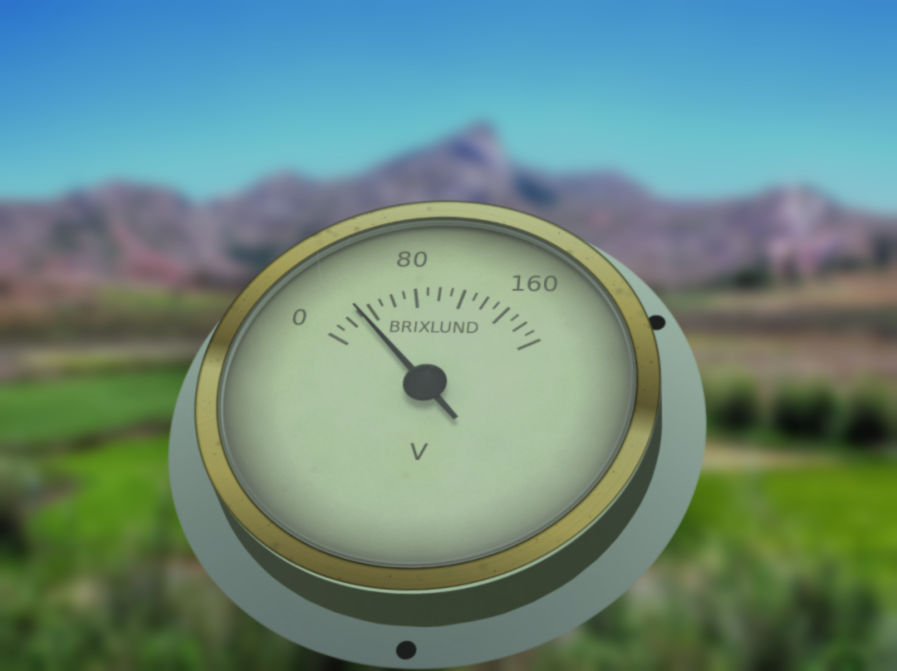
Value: 30 V
